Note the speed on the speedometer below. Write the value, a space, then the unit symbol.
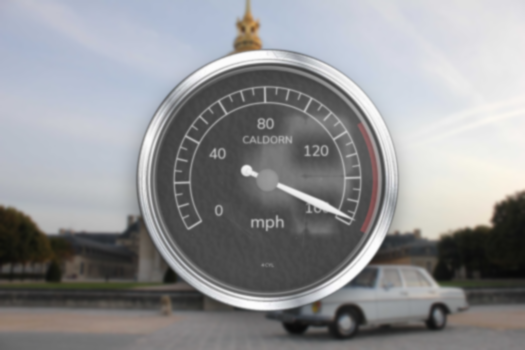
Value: 157.5 mph
